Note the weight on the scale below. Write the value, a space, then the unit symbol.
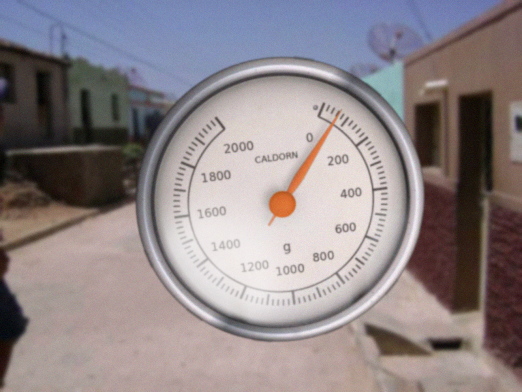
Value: 60 g
